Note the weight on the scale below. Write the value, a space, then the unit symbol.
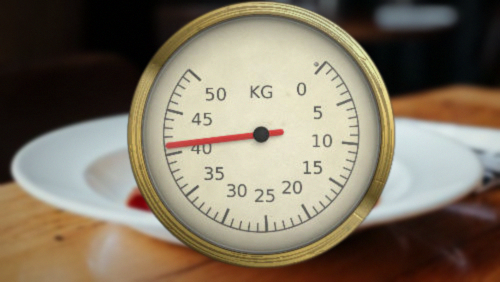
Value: 41 kg
